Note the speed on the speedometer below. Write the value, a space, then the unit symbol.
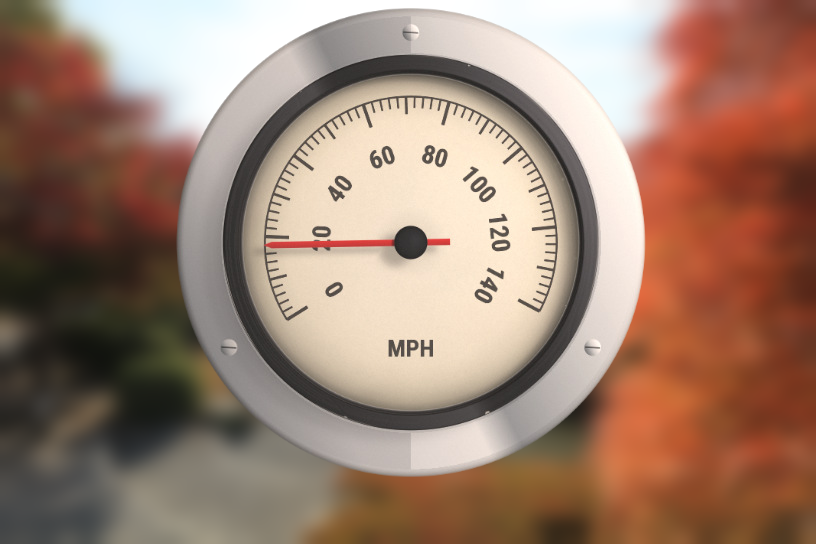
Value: 18 mph
